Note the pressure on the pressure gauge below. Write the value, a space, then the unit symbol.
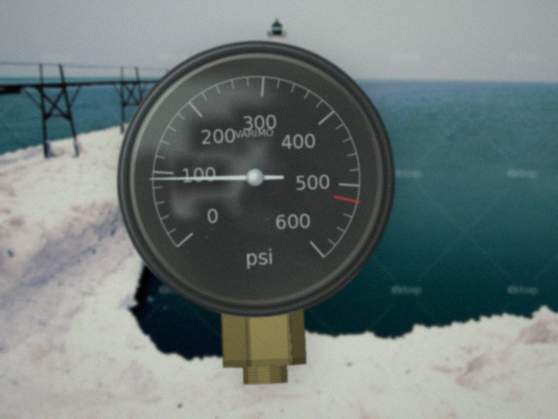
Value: 90 psi
